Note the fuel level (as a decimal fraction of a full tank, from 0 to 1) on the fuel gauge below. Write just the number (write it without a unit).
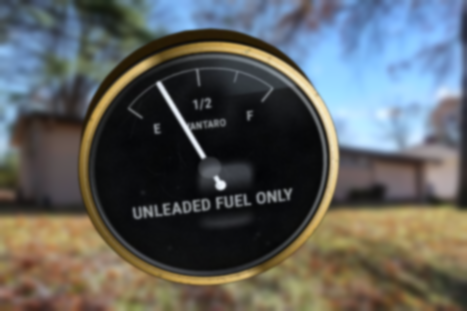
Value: 0.25
